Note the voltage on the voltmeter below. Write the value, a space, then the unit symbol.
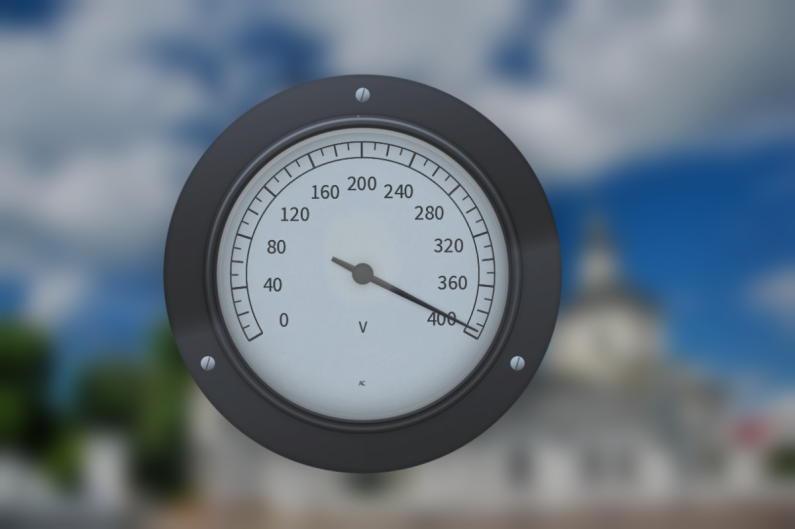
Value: 395 V
